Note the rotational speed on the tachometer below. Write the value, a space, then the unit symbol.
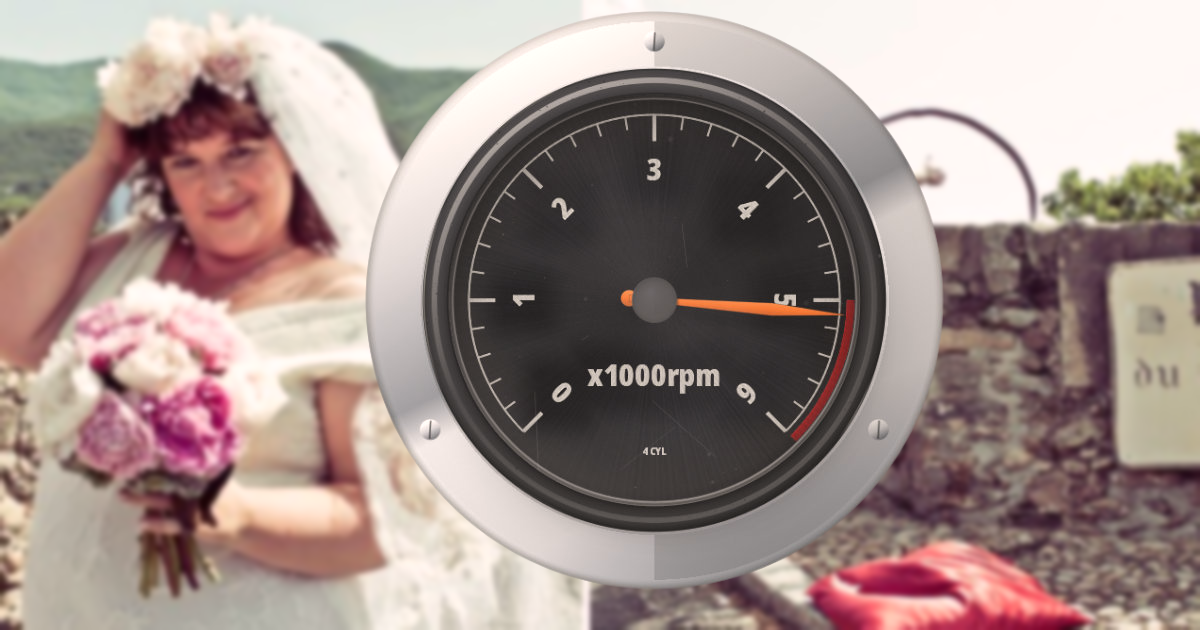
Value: 5100 rpm
